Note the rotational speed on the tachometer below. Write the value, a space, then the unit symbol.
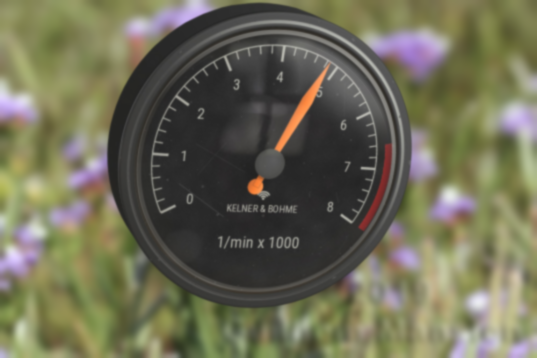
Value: 4800 rpm
